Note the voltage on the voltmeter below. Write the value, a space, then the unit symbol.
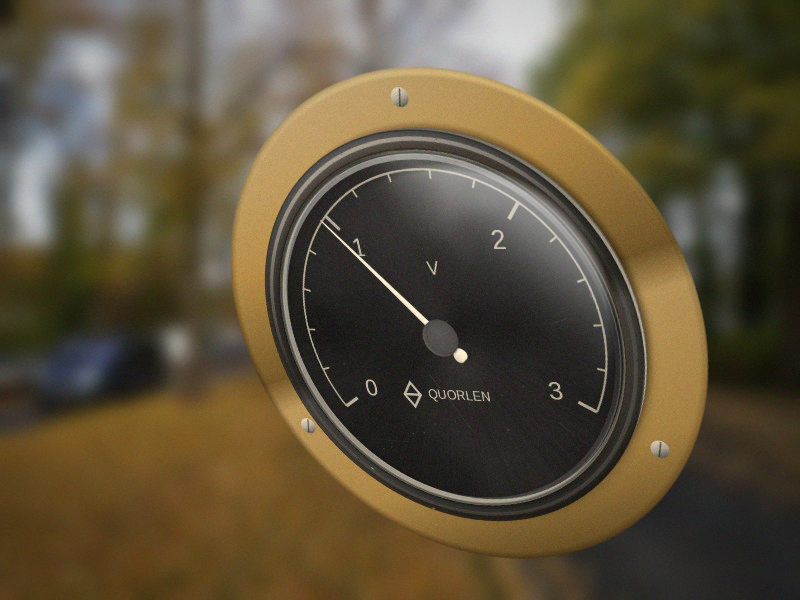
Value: 1 V
